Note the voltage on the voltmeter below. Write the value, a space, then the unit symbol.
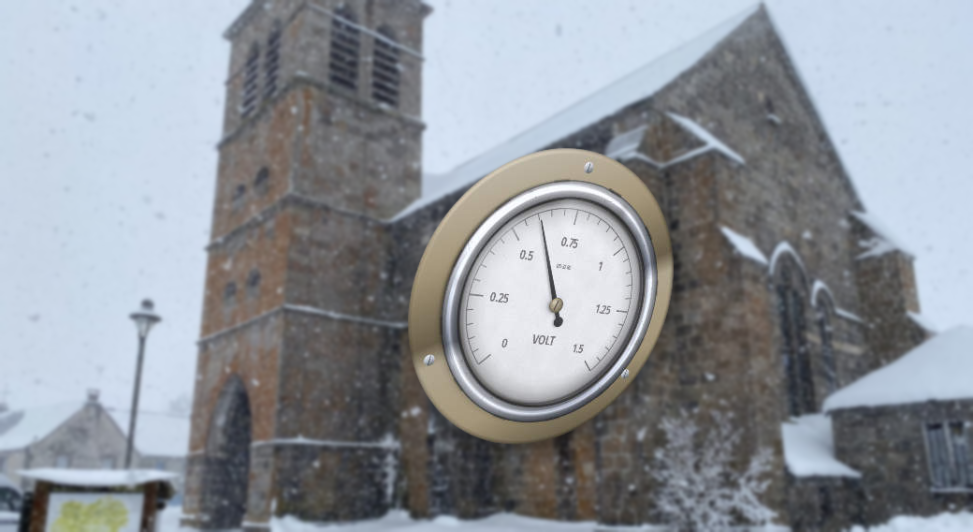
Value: 0.6 V
